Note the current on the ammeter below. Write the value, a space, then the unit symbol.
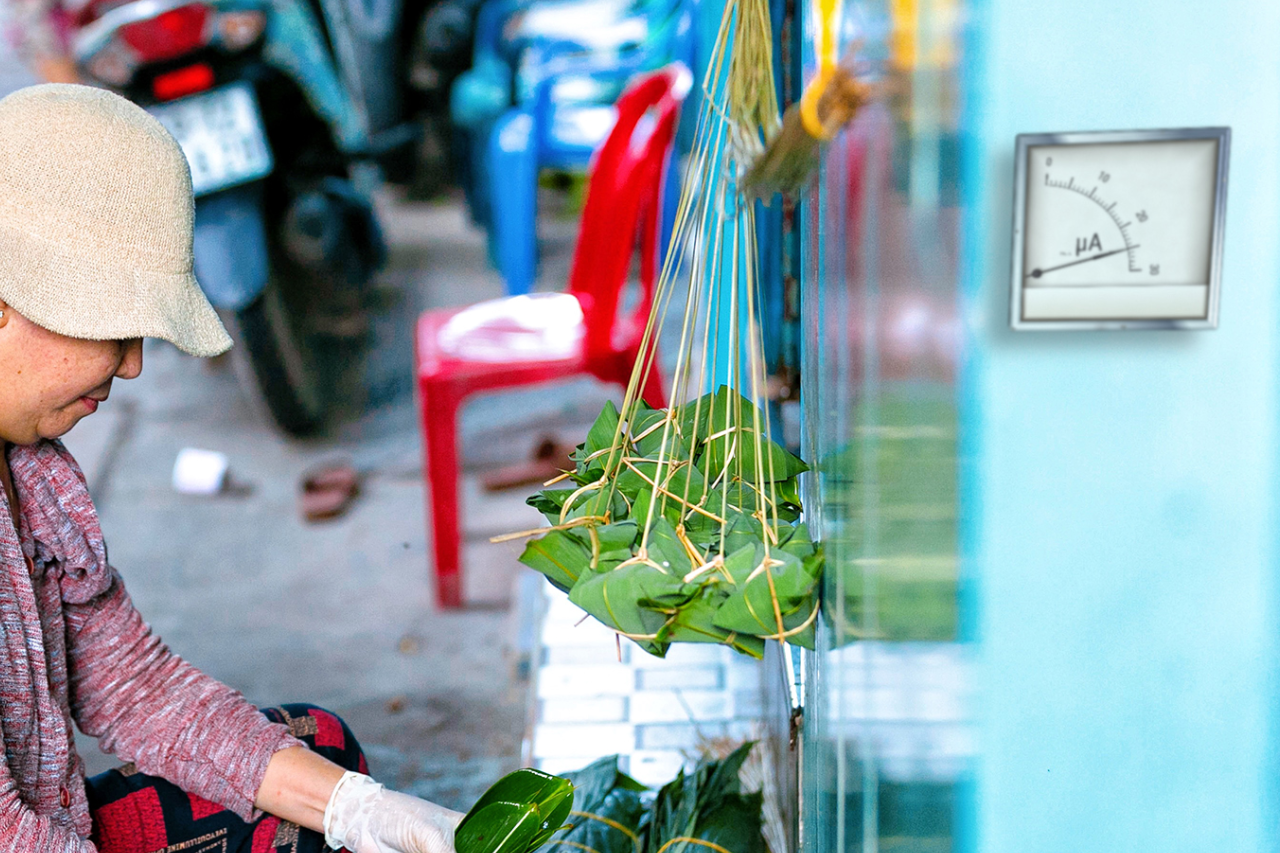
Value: 25 µA
